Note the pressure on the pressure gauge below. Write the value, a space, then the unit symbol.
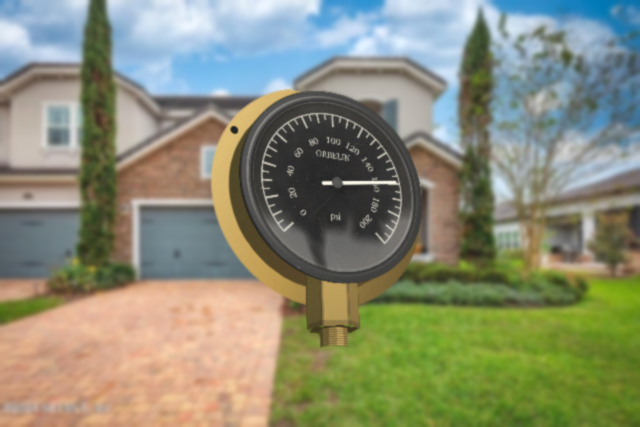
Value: 160 psi
